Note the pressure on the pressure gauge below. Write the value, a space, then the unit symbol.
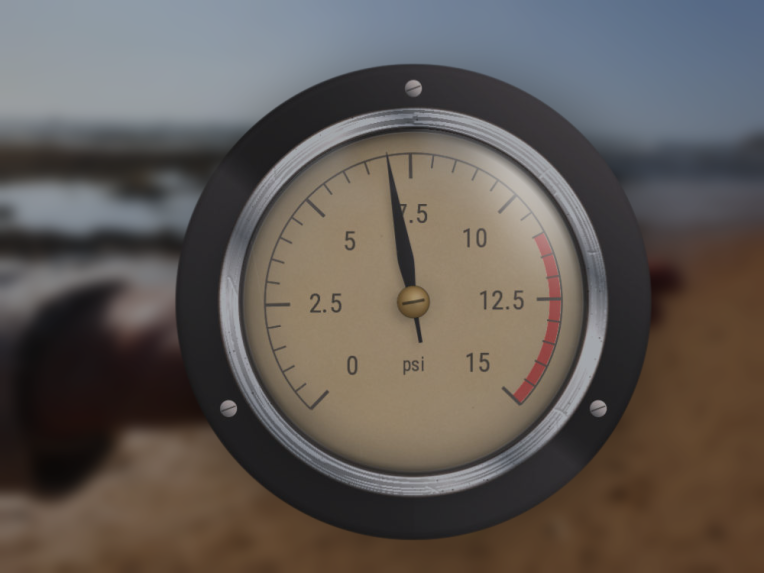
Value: 7 psi
